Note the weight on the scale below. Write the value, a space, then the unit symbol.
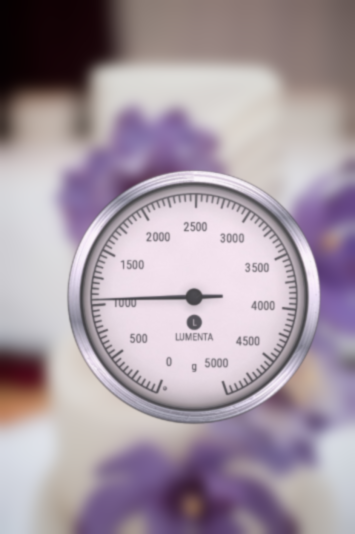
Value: 1050 g
